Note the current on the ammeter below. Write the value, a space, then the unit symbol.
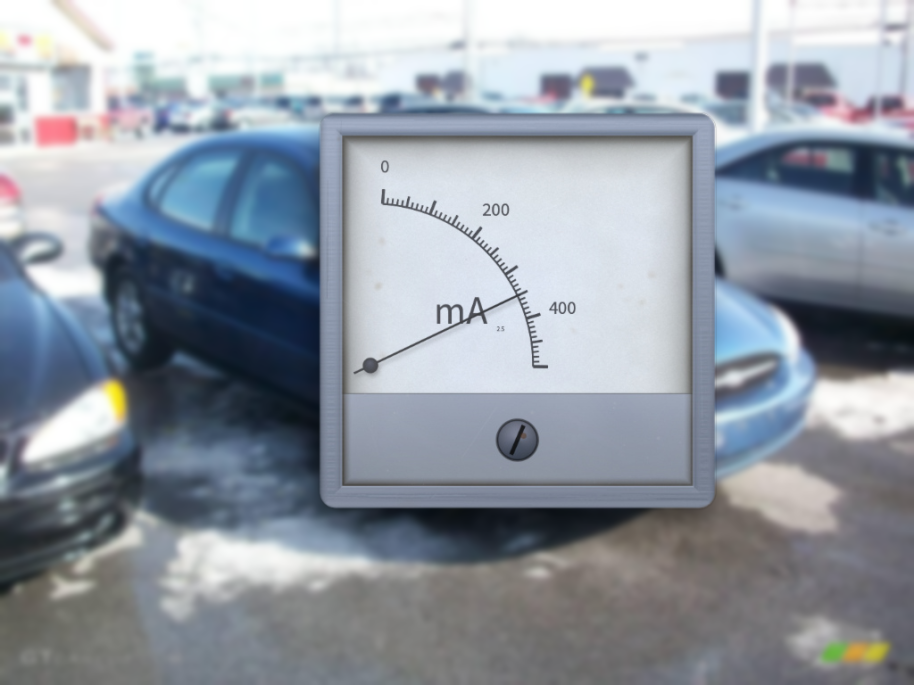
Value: 350 mA
